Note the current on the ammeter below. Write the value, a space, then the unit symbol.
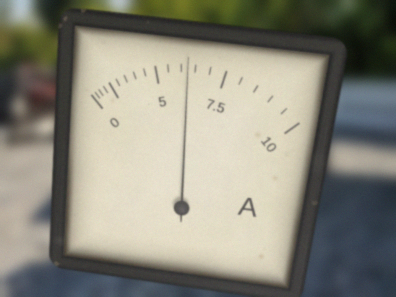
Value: 6.25 A
